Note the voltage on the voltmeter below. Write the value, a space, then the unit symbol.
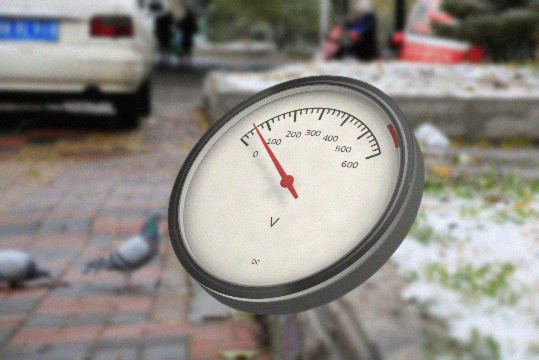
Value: 60 V
